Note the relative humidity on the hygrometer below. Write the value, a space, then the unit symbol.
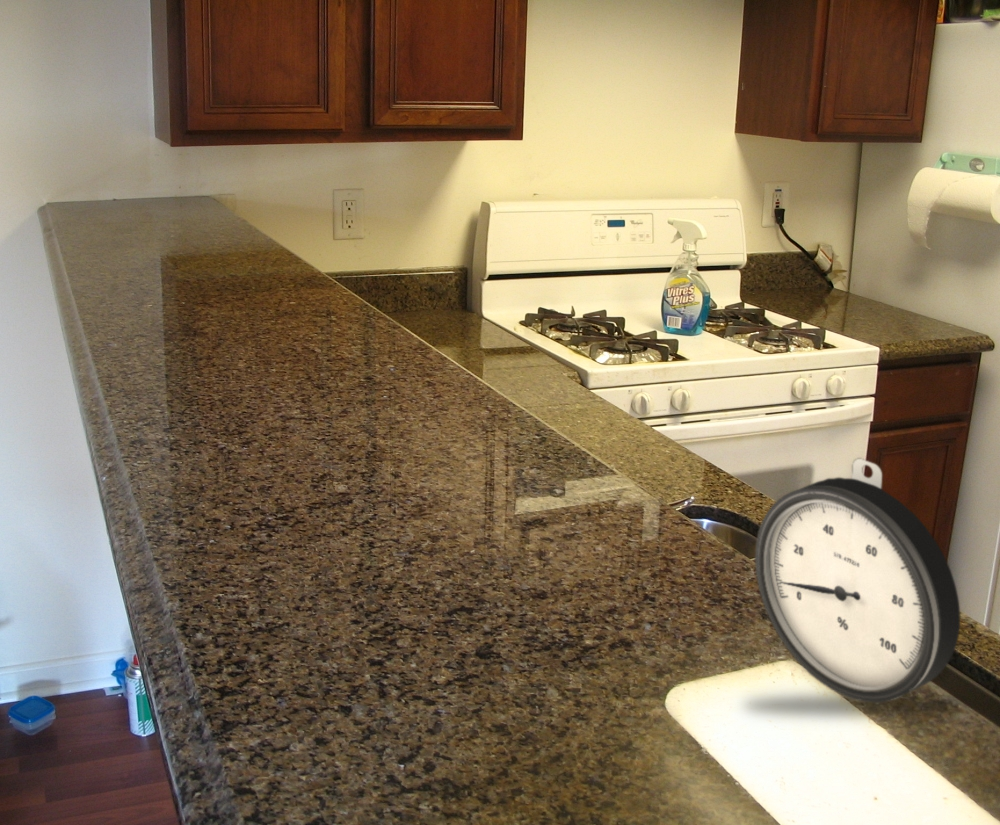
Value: 5 %
